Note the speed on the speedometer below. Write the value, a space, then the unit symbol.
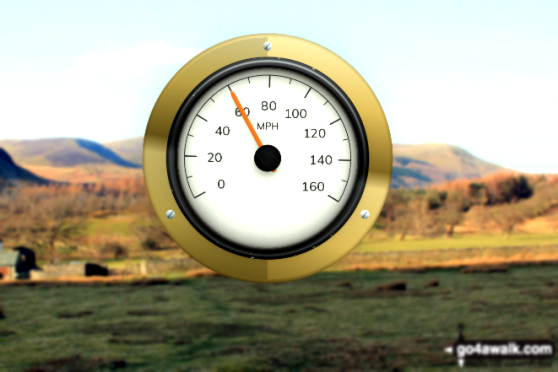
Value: 60 mph
